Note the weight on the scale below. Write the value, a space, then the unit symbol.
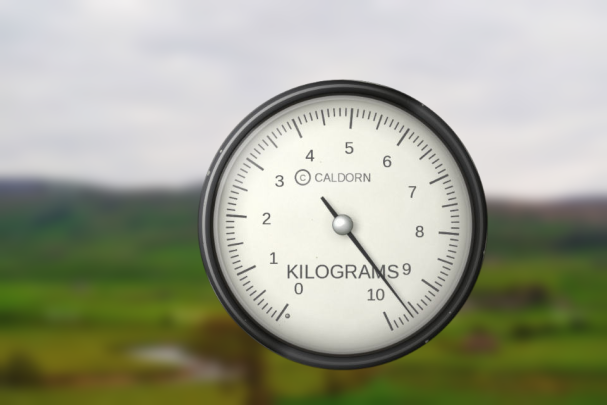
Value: 9.6 kg
